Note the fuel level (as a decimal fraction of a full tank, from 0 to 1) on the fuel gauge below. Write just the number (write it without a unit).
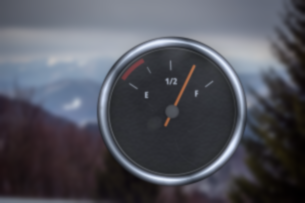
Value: 0.75
